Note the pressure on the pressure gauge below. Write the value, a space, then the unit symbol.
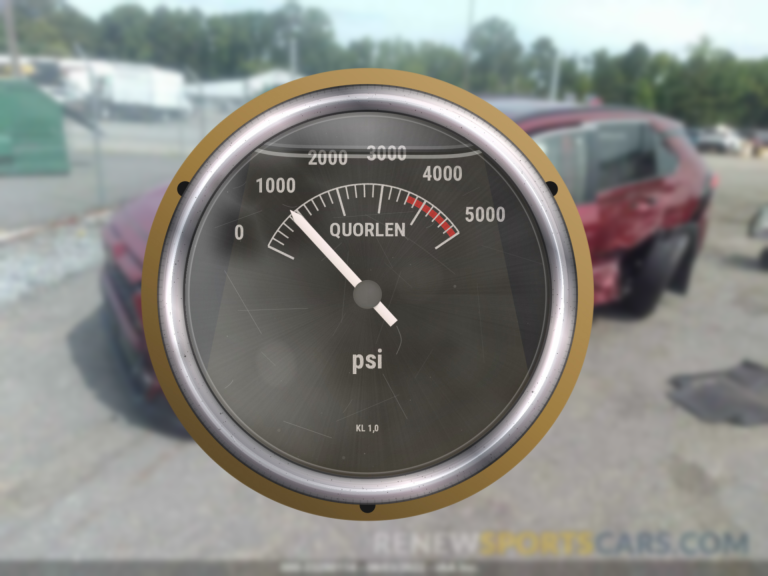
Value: 900 psi
